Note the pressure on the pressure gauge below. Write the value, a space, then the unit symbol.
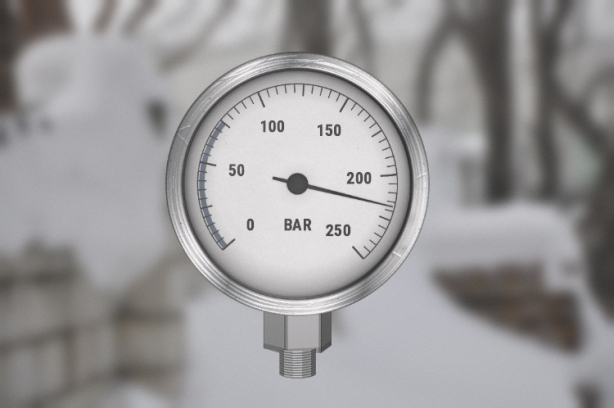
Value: 217.5 bar
